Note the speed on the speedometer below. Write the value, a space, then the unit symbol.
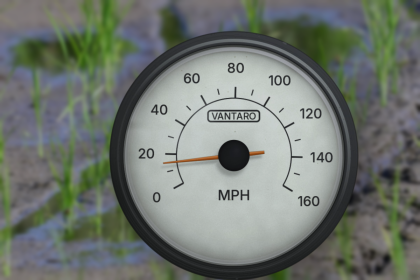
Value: 15 mph
